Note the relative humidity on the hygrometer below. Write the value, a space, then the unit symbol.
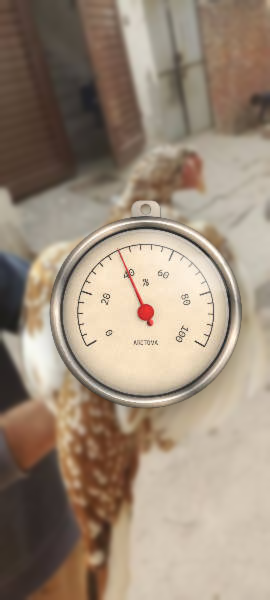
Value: 40 %
